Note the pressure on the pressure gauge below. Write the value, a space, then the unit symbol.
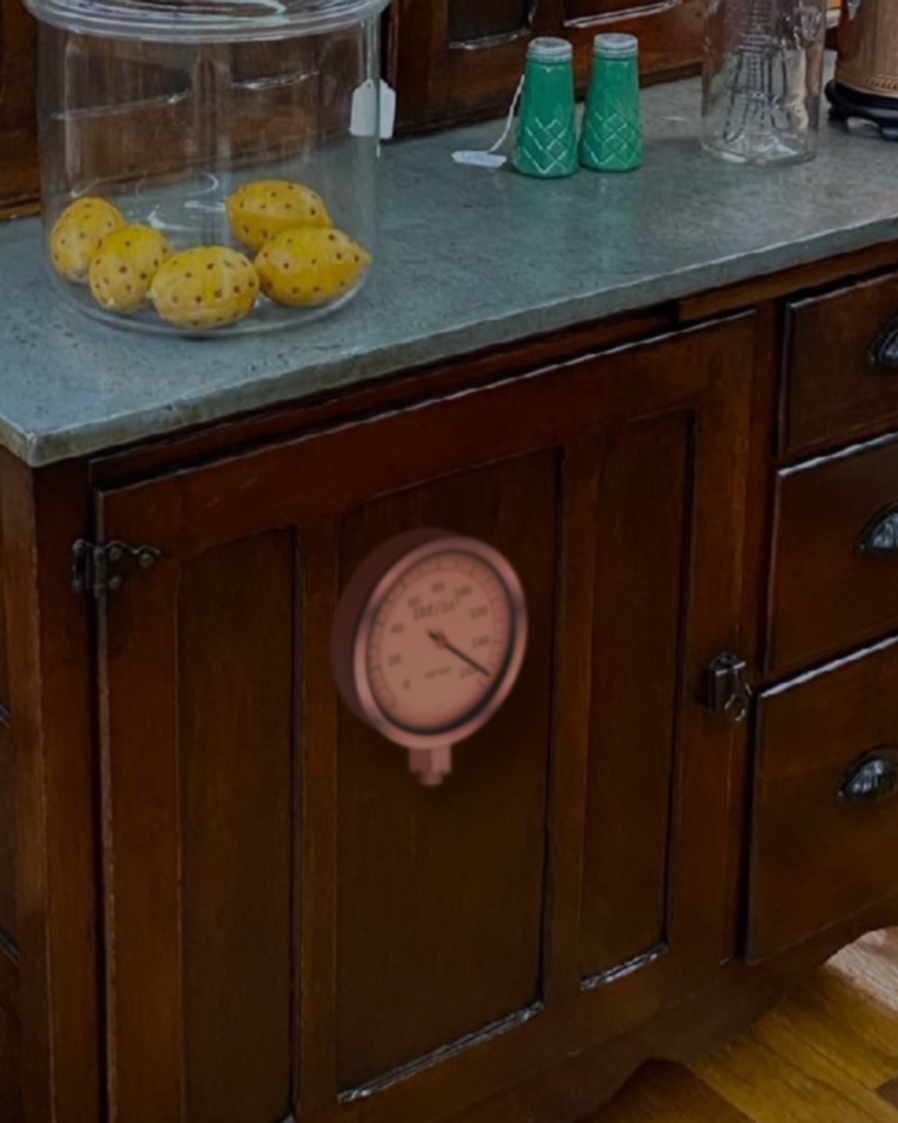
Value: 155 psi
